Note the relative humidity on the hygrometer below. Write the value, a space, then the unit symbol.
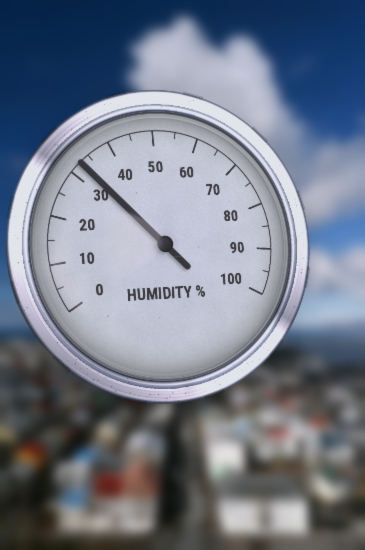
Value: 32.5 %
